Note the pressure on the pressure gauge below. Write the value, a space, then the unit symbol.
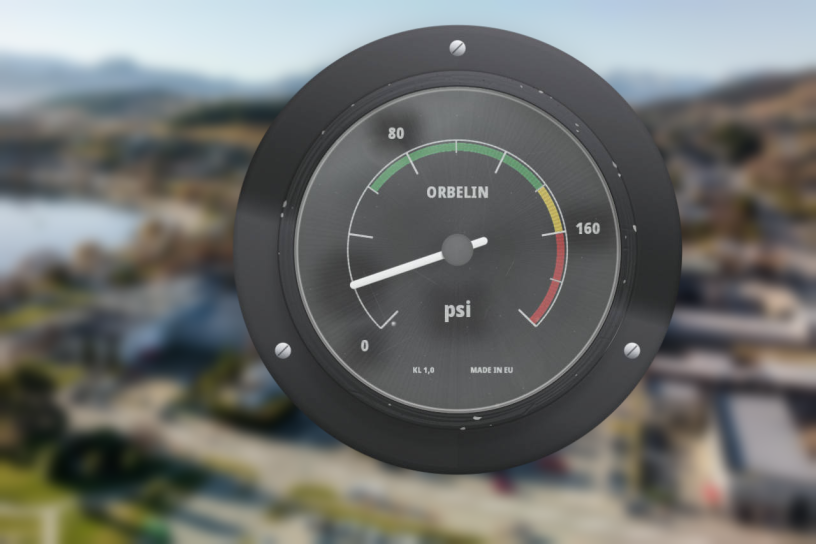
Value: 20 psi
